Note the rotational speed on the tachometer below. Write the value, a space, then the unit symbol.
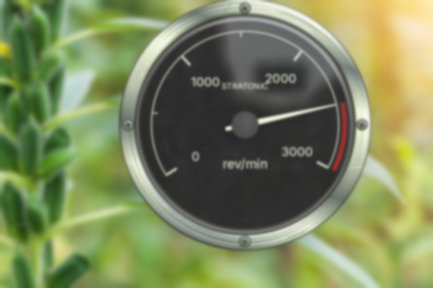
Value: 2500 rpm
